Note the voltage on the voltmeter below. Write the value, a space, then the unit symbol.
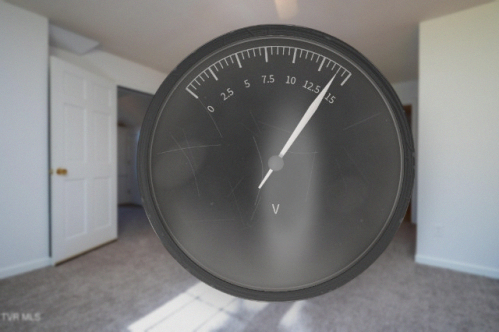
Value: 14 V
